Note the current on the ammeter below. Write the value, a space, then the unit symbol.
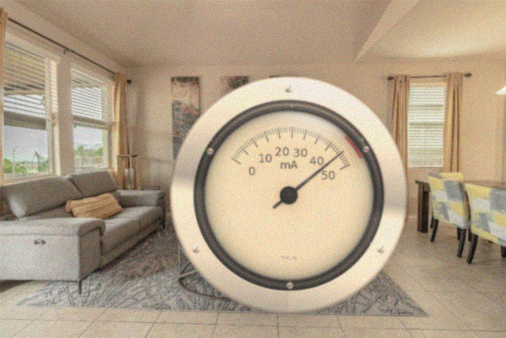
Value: 45 mA
